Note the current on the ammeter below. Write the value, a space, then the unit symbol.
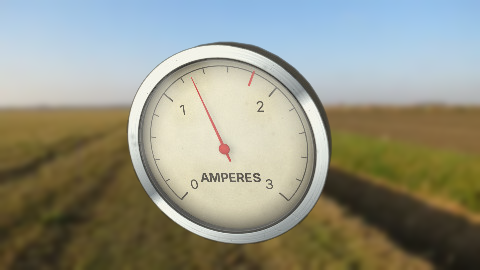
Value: 1.3 A
